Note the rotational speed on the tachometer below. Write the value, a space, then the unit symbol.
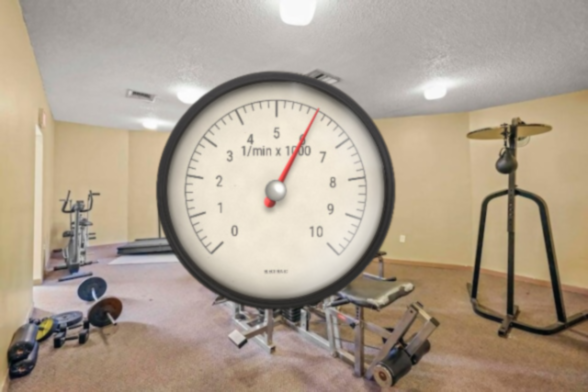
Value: 6000 rpm
